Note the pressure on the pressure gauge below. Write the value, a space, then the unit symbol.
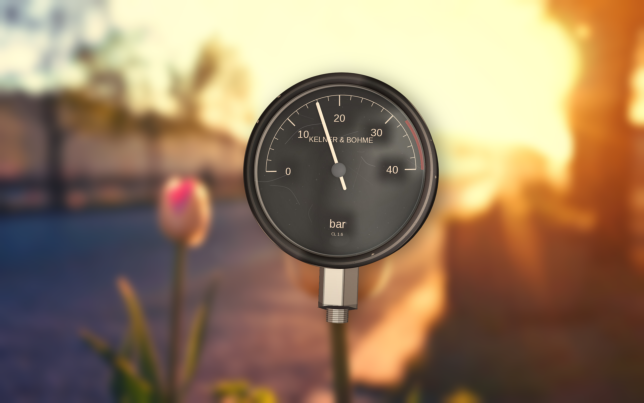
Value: 16 bar
